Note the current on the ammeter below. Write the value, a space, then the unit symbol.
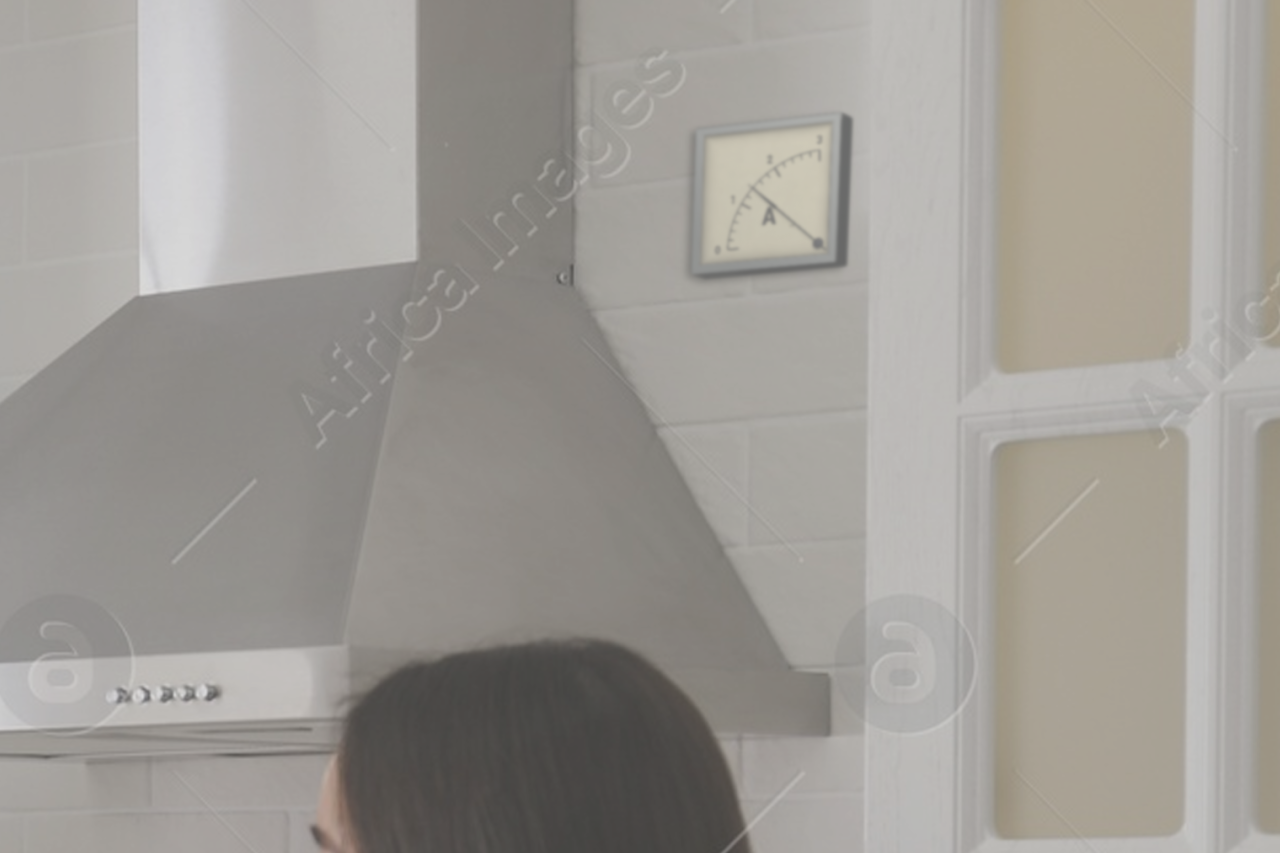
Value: 1.4 A
